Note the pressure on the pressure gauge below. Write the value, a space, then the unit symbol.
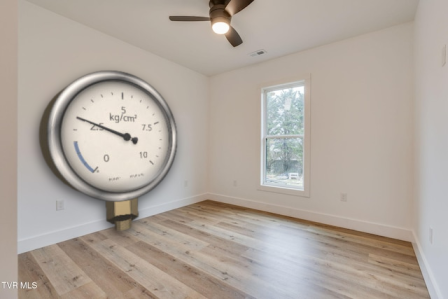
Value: 2.5 kg/cm²
